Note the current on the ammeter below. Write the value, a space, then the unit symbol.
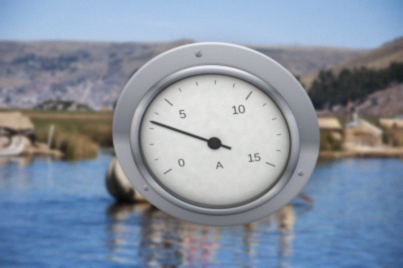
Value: 3.5 A
